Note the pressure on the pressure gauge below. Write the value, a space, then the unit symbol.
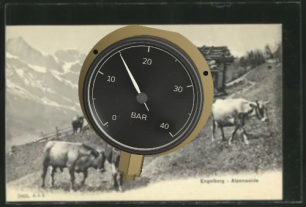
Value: 15 bar
